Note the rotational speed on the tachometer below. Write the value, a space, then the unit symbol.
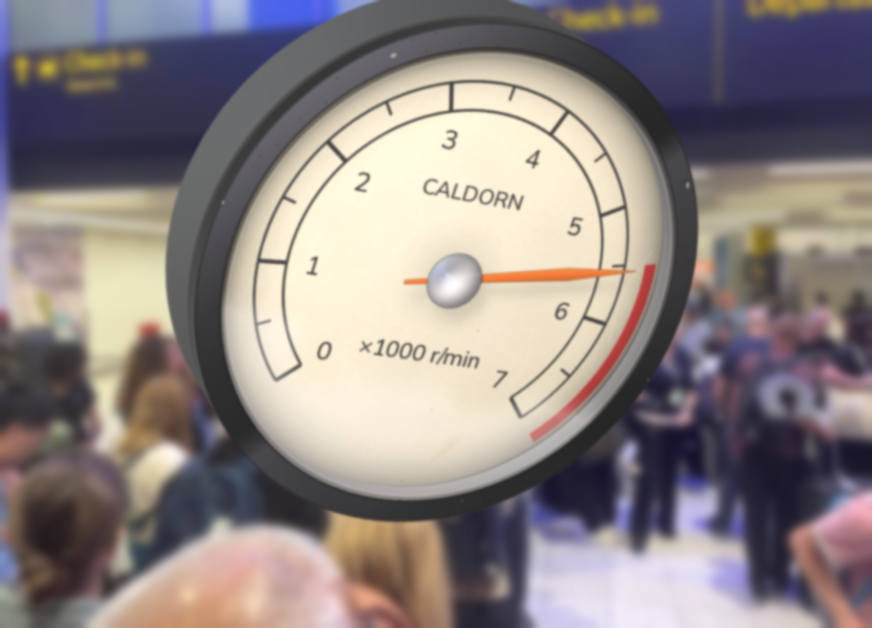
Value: 5500 rpm
